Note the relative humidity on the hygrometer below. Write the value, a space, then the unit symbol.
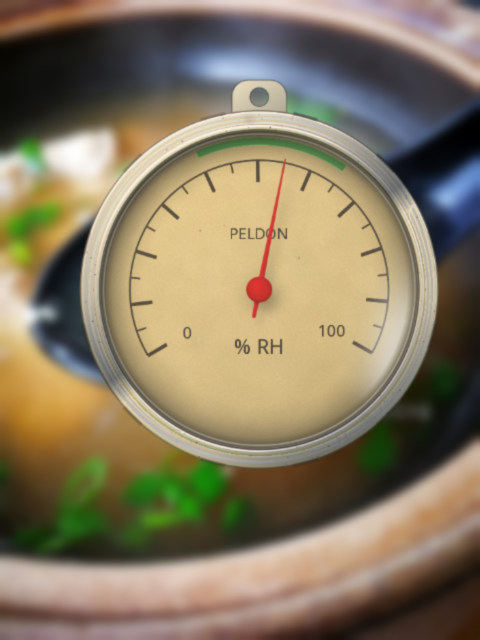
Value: 55 %
